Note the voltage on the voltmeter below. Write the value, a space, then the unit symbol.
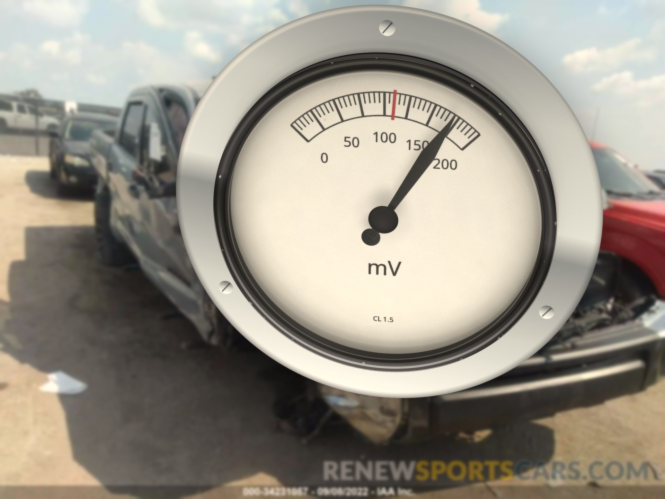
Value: 170 mV
